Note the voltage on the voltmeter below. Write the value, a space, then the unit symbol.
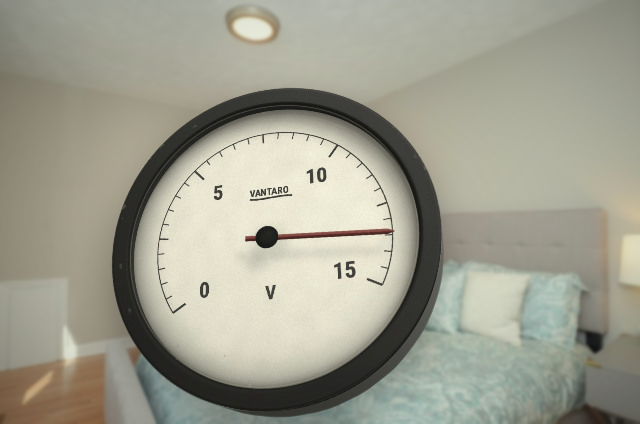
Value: 13.5 V
